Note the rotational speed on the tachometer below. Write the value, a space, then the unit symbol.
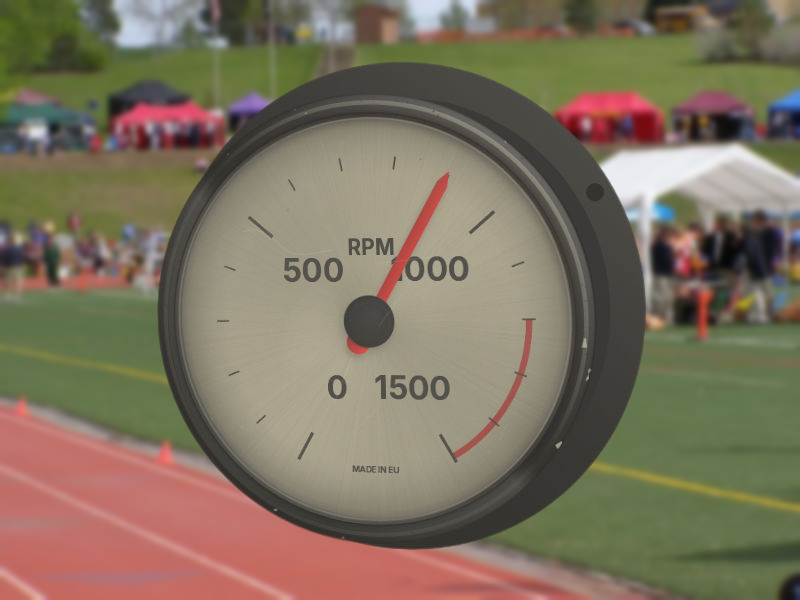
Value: 900 rpm
